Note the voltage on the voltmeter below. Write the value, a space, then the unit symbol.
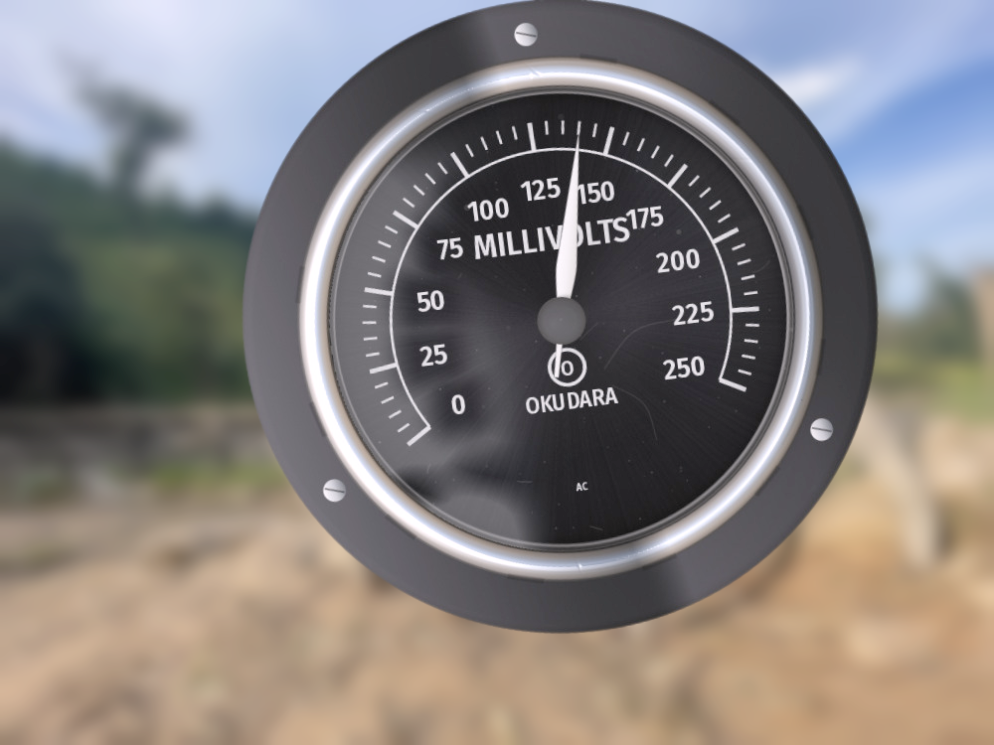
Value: 140 mV
